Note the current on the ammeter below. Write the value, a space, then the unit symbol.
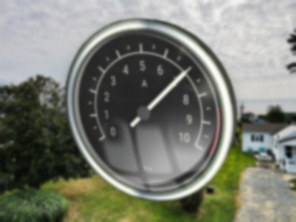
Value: 7 A
